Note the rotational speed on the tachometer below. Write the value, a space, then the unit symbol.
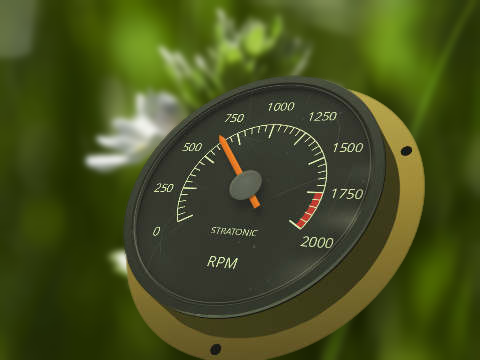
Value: 650 rpm
